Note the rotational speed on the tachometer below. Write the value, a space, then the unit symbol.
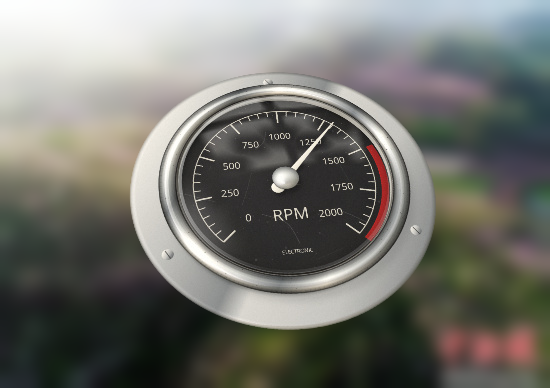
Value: 1300 rpm
